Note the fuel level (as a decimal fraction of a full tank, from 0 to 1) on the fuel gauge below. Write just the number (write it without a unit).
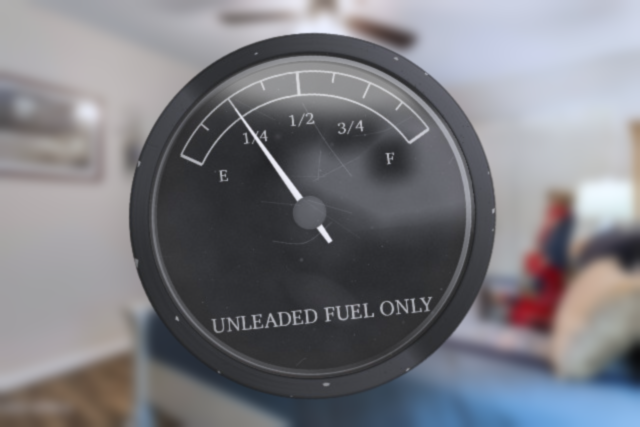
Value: 0.25
